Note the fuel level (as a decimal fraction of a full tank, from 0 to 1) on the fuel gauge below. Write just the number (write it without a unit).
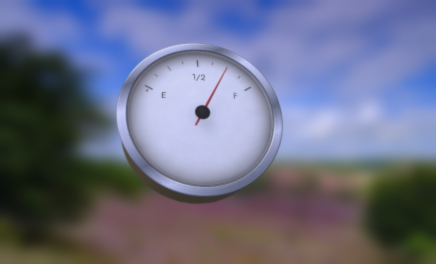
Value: 0.75
